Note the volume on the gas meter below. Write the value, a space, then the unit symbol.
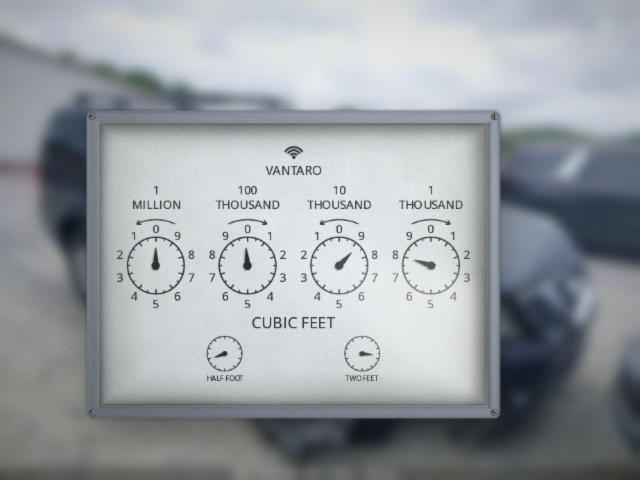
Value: 998800 ft³
